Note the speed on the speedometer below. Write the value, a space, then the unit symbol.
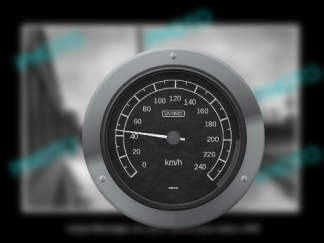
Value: 45 km/h
